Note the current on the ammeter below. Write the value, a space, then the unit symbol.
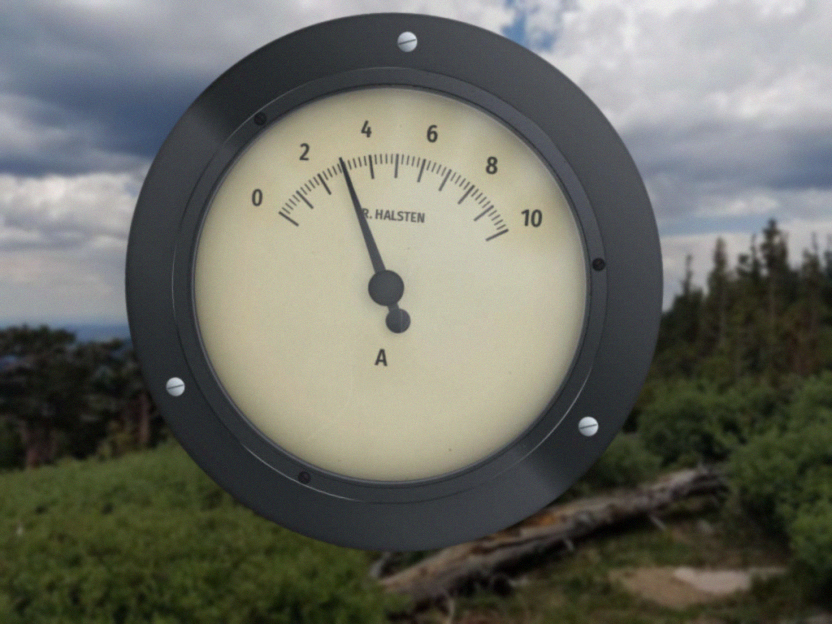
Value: 3 A
